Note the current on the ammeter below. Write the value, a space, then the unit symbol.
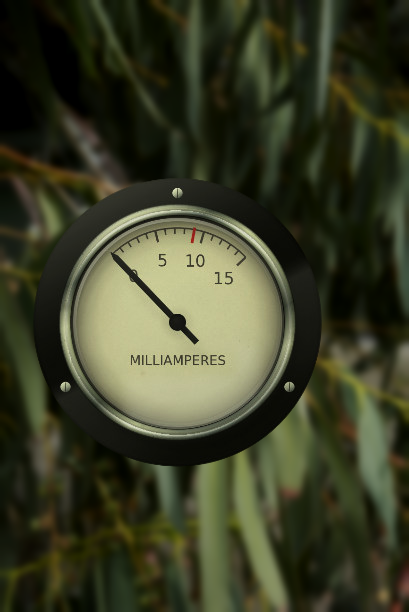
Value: 0 mA
